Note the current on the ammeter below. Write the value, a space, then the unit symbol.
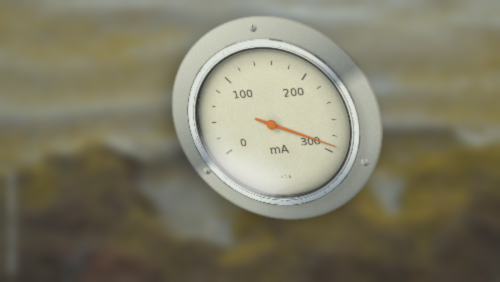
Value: 290 mA
